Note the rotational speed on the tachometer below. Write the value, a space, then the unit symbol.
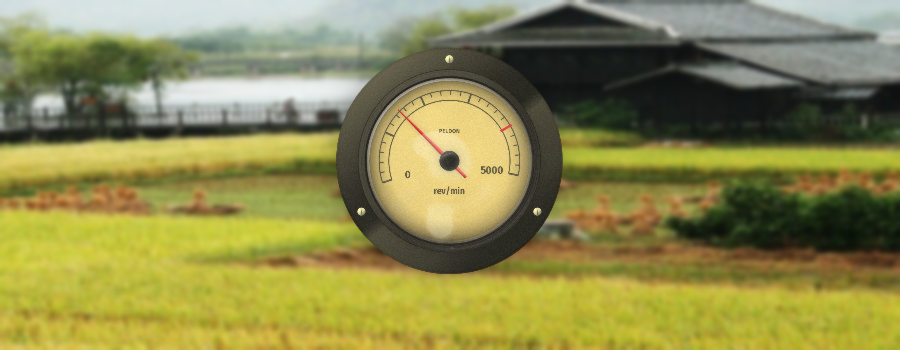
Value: 1500 rpm
